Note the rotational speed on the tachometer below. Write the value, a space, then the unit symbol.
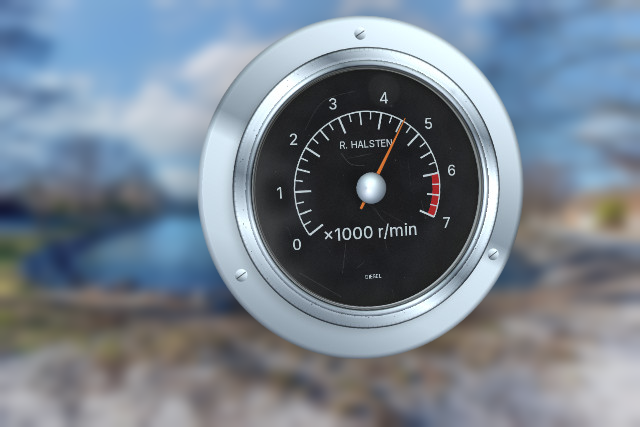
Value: 4500 rpm
